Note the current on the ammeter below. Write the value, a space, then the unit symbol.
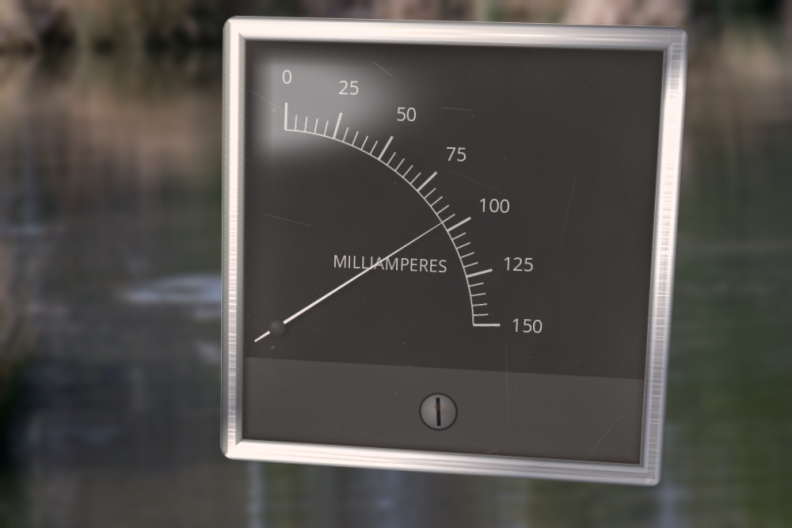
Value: 95 mA
